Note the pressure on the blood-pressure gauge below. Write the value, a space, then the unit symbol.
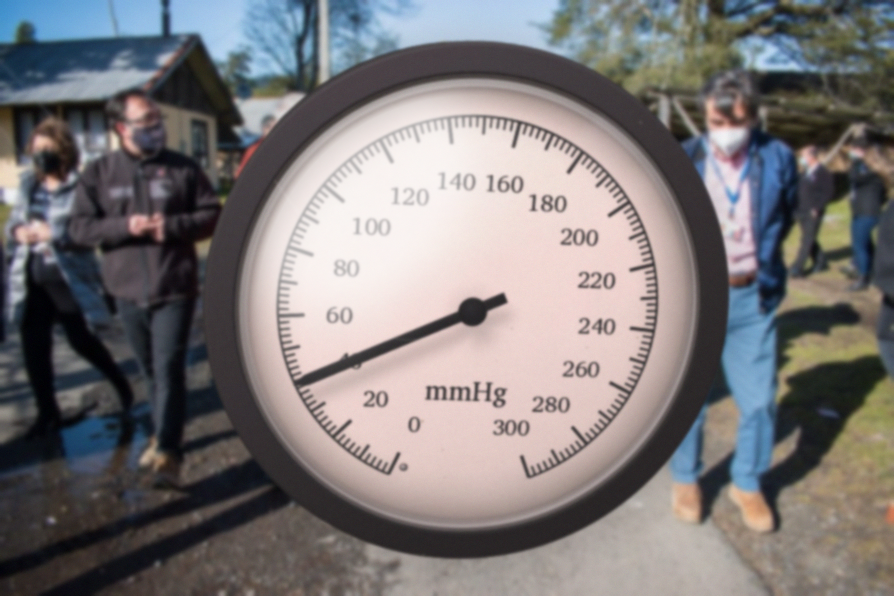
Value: 40 mmHg
